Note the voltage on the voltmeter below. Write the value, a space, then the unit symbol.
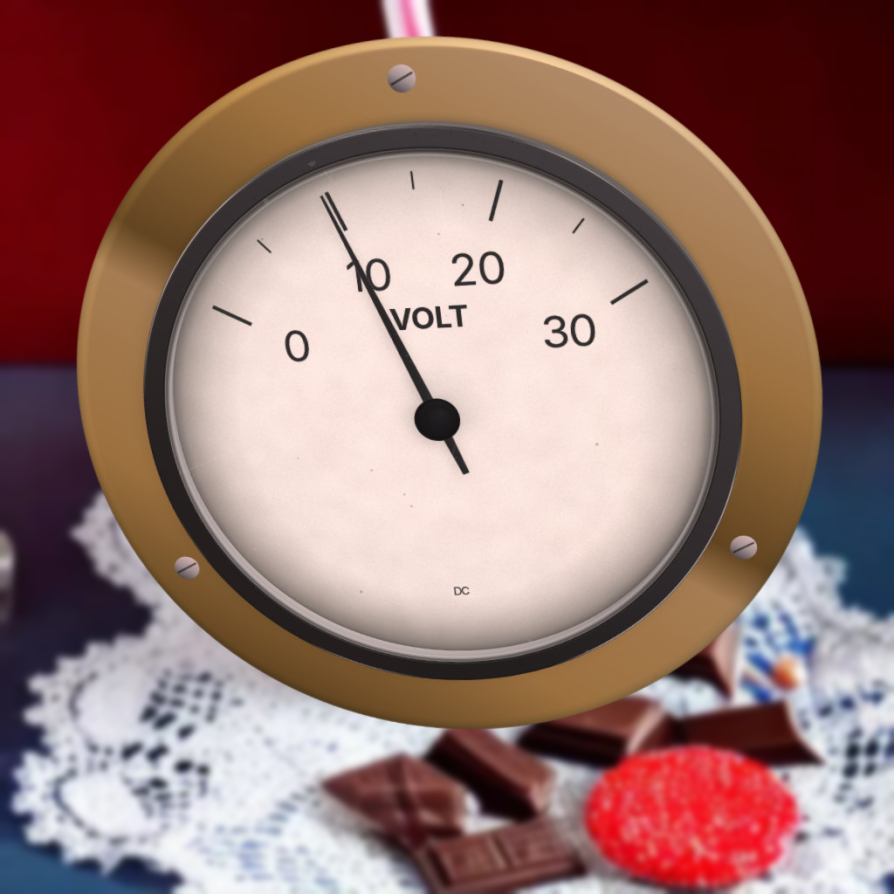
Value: 10 V
